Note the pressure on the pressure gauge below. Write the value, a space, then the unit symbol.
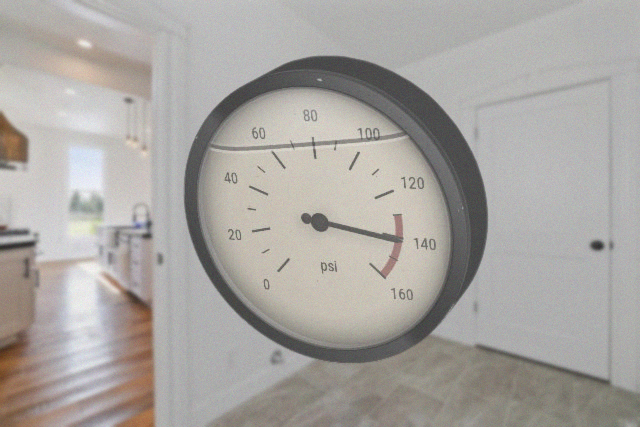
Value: 140 psi
